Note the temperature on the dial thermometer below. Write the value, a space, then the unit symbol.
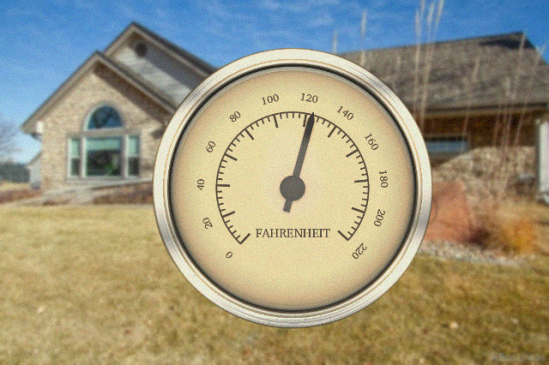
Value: 124 °F
